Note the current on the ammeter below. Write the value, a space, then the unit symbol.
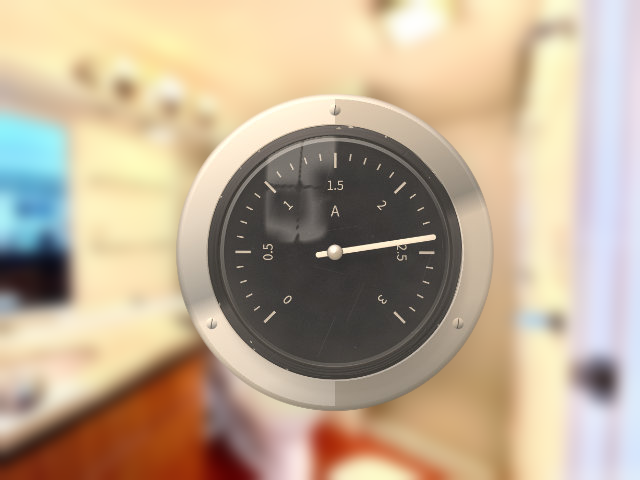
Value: 2.4 A
